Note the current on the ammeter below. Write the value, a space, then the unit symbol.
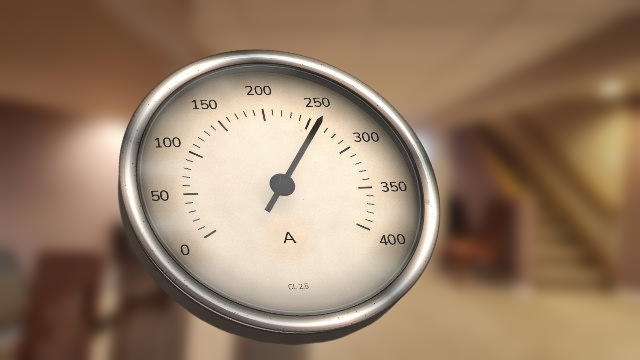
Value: 260 A
